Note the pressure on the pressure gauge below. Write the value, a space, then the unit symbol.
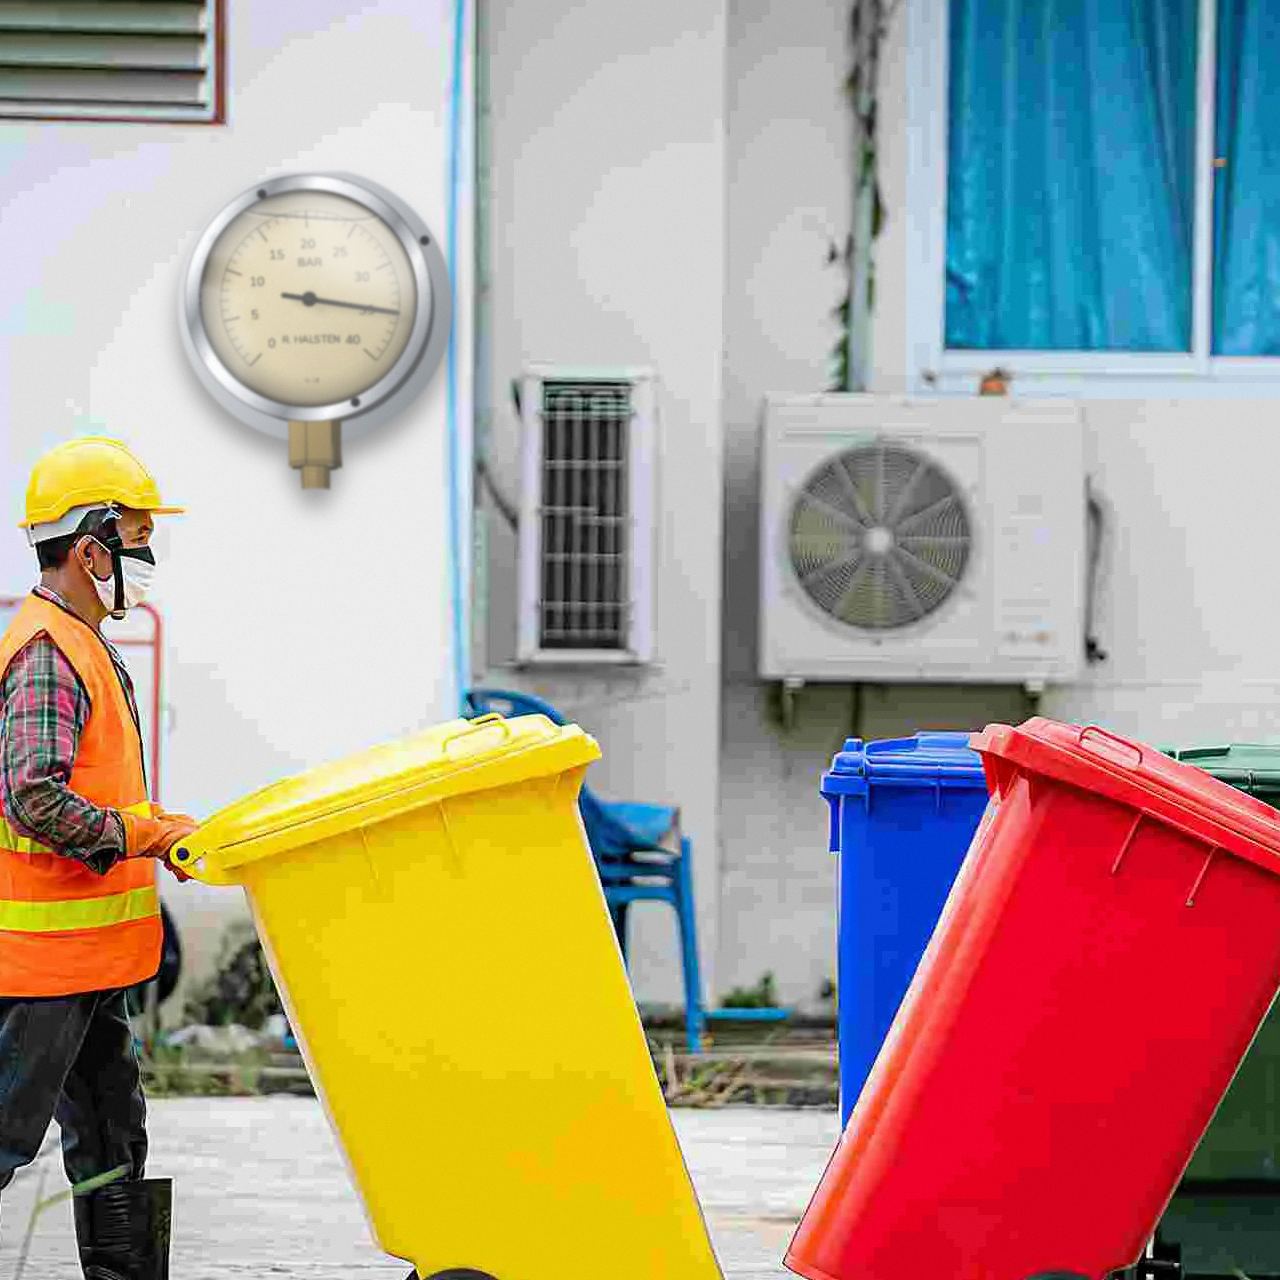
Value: 35 bar
